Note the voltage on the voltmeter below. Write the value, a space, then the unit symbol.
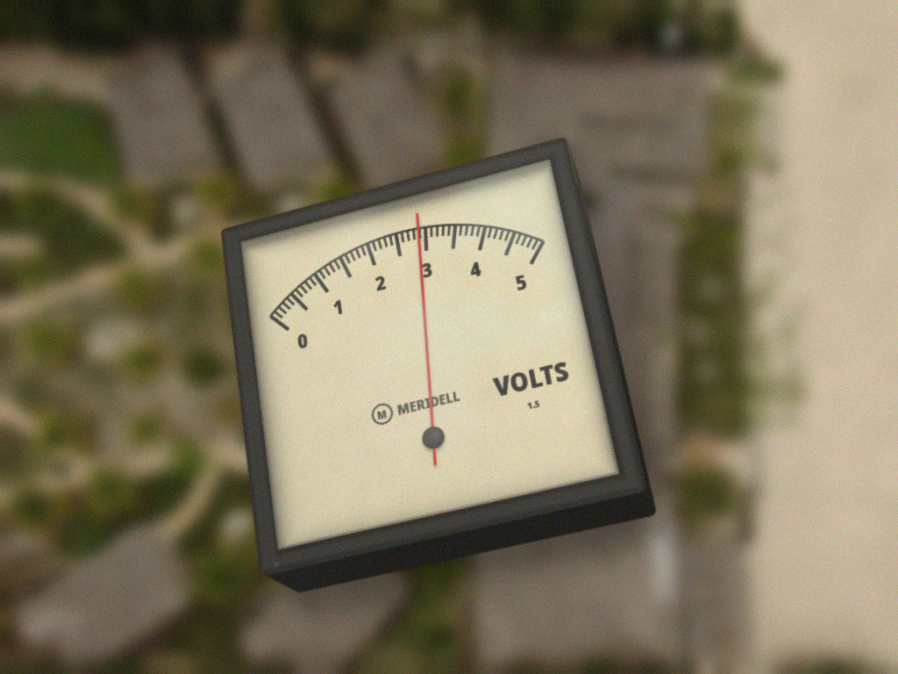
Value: 2.9 V
